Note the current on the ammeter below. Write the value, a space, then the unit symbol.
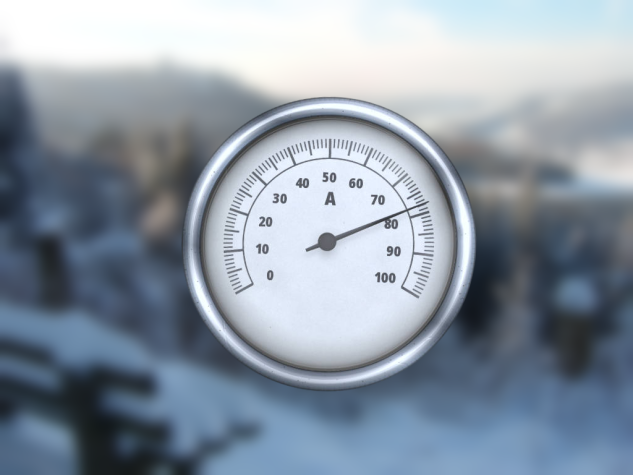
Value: 78 A
